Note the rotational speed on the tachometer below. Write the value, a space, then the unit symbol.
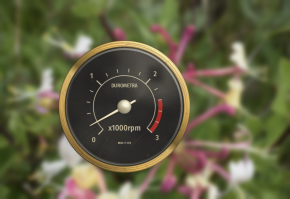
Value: 200 rpm
